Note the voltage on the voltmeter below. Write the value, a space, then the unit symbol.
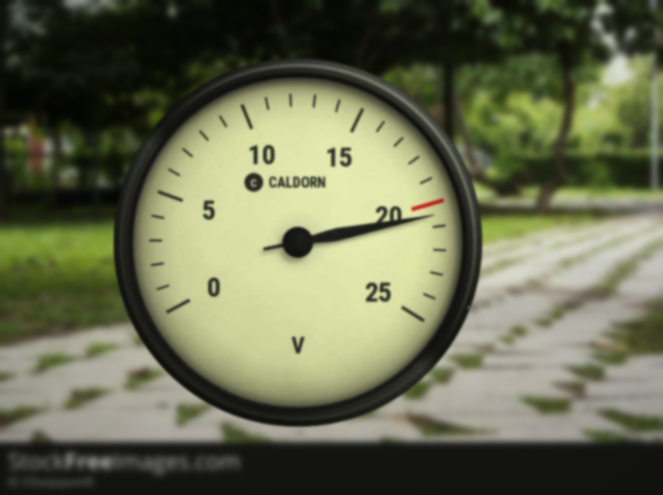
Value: 20.5 V
